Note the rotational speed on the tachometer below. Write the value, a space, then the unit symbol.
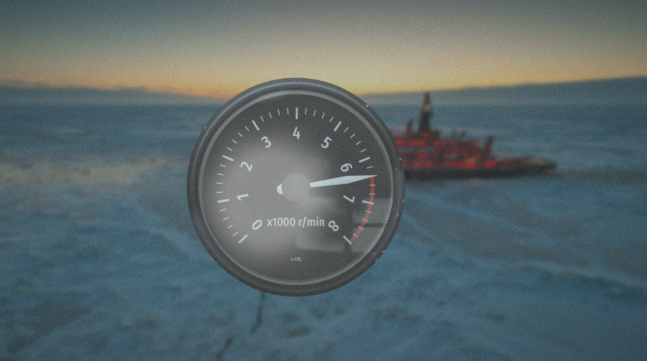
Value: 6400 rpm
